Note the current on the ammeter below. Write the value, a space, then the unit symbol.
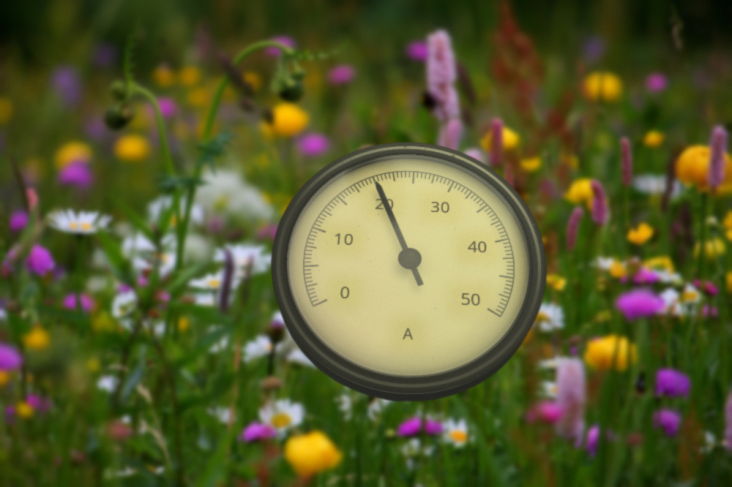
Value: 20 A
